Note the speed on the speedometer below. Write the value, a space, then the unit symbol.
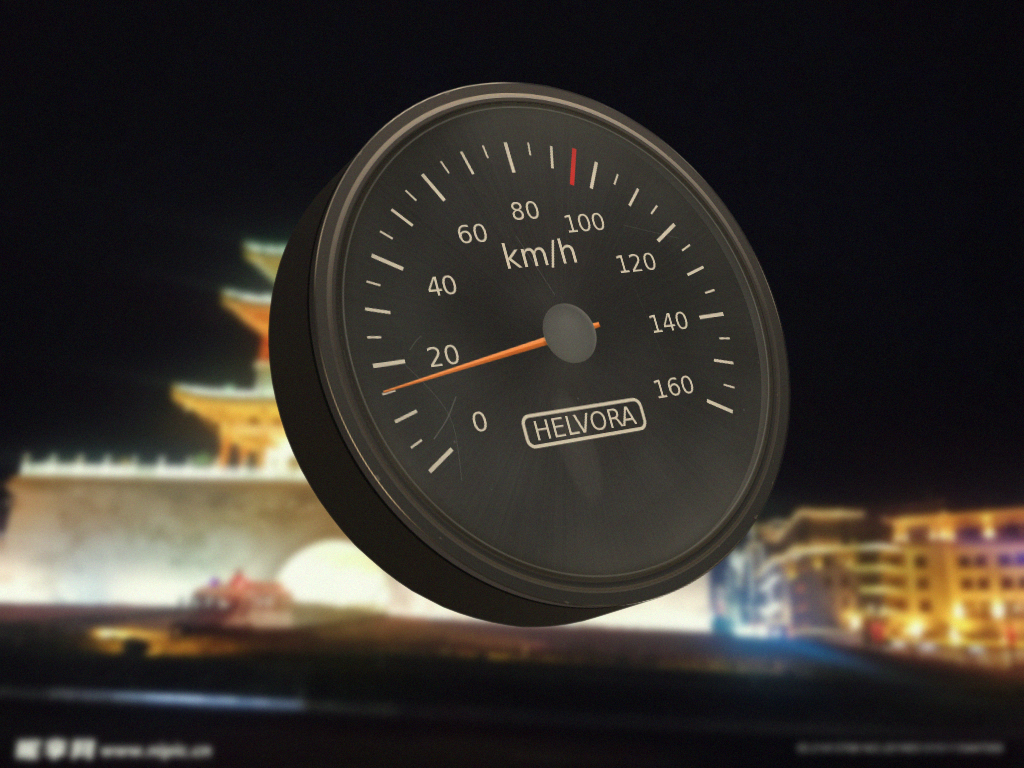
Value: 15 km/h
